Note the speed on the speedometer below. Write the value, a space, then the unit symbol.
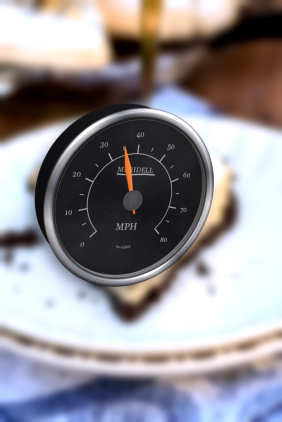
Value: 35 mph
